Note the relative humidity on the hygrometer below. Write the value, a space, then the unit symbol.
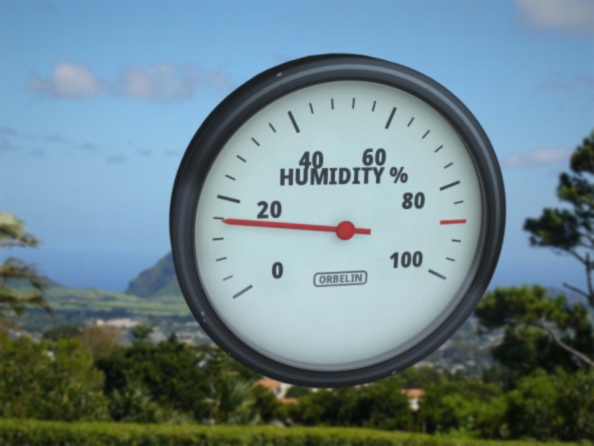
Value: 16 %
